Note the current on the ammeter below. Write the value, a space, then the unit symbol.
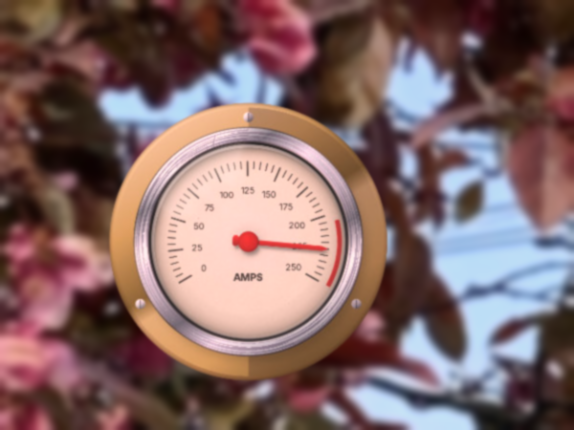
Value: 225 A
